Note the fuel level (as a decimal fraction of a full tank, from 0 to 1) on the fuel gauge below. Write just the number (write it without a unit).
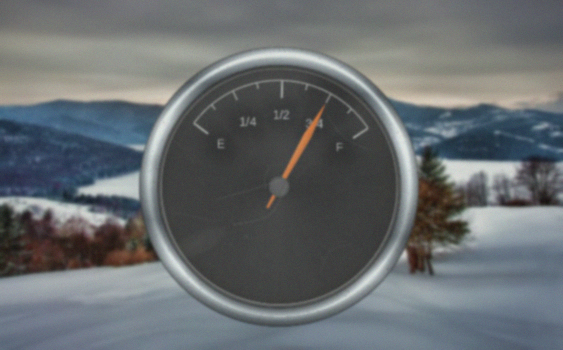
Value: 0.75
